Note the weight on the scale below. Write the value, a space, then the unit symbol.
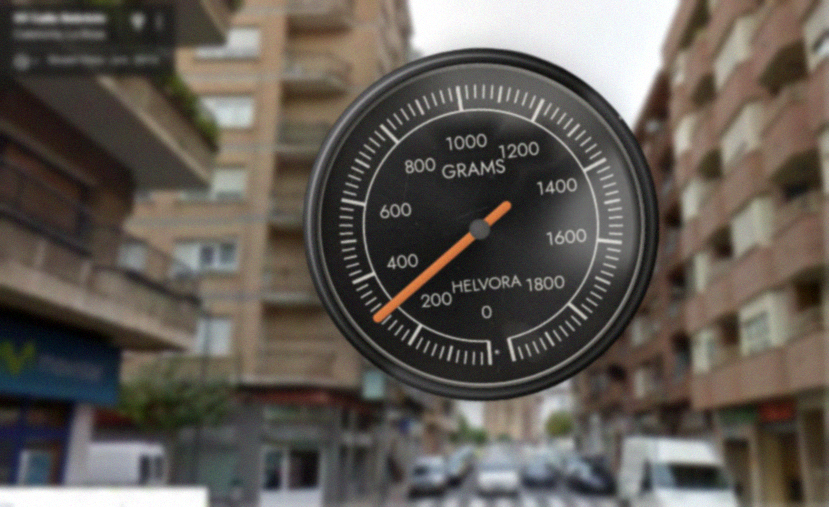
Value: 300 g
